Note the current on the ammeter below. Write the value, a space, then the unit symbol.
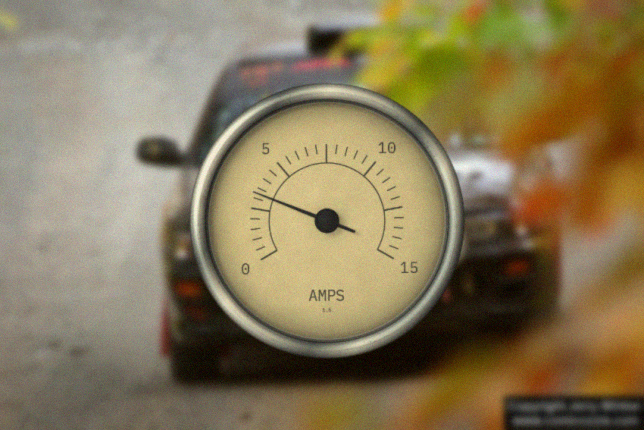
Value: 3.25 A
